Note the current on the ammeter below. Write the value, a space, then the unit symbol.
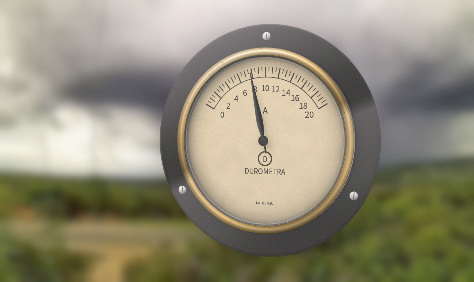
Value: 8 A
